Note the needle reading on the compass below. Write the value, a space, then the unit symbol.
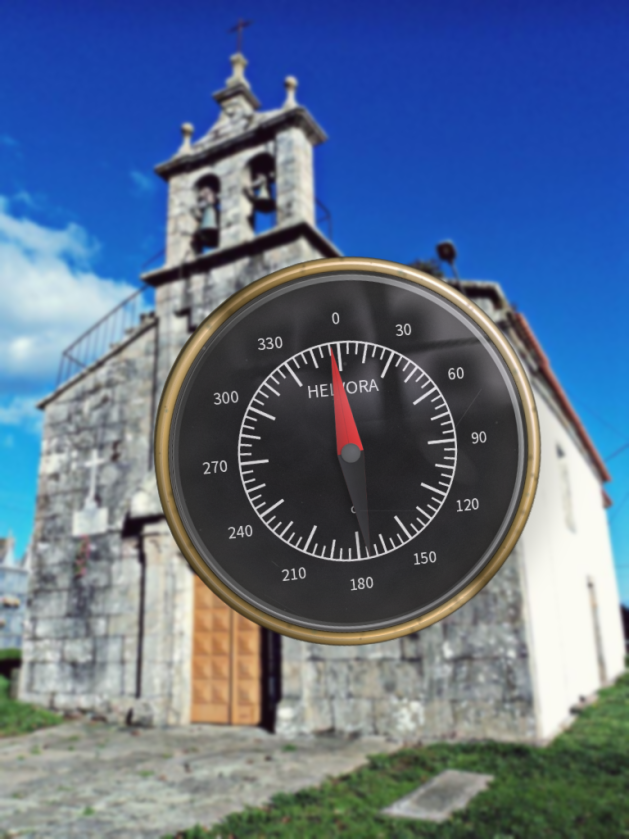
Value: 355 °
